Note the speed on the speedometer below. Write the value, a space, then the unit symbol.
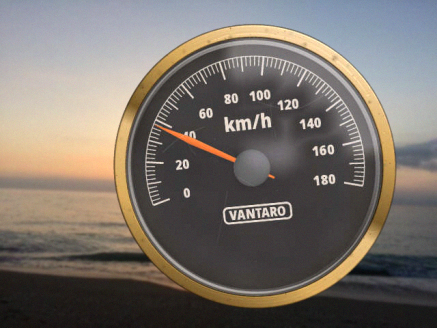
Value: 38 km/h
